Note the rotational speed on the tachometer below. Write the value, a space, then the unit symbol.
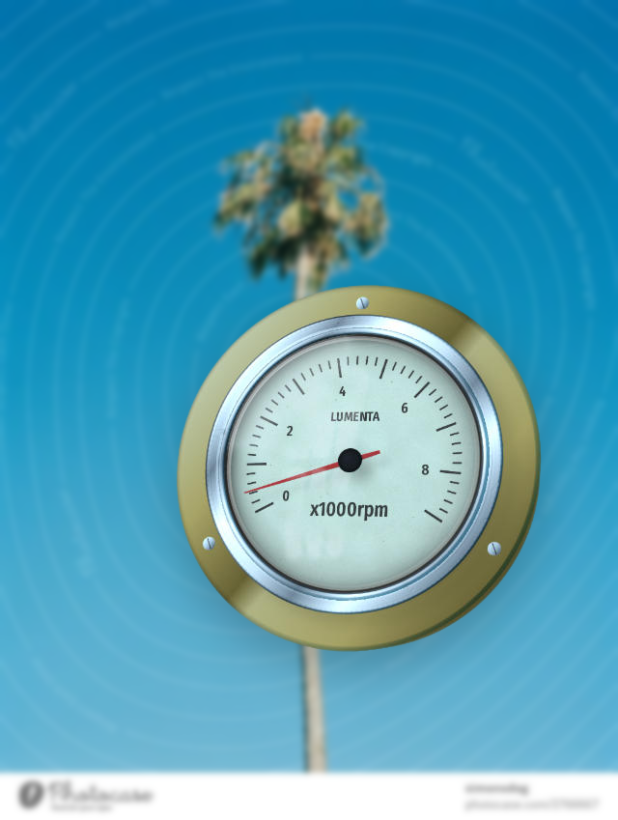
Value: 400 rpm
